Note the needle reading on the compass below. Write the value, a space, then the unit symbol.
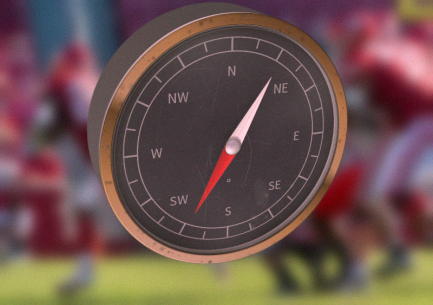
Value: 210 °
